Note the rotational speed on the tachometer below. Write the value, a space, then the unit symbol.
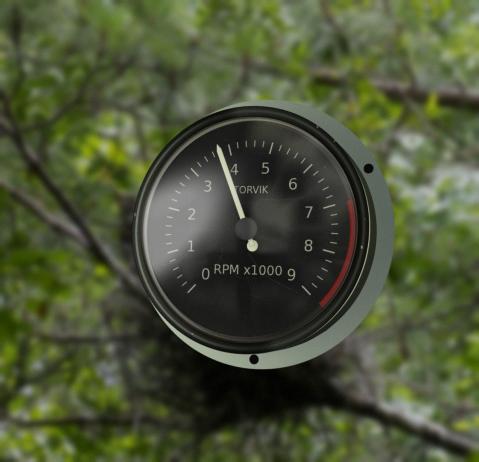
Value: 3800 rpm
